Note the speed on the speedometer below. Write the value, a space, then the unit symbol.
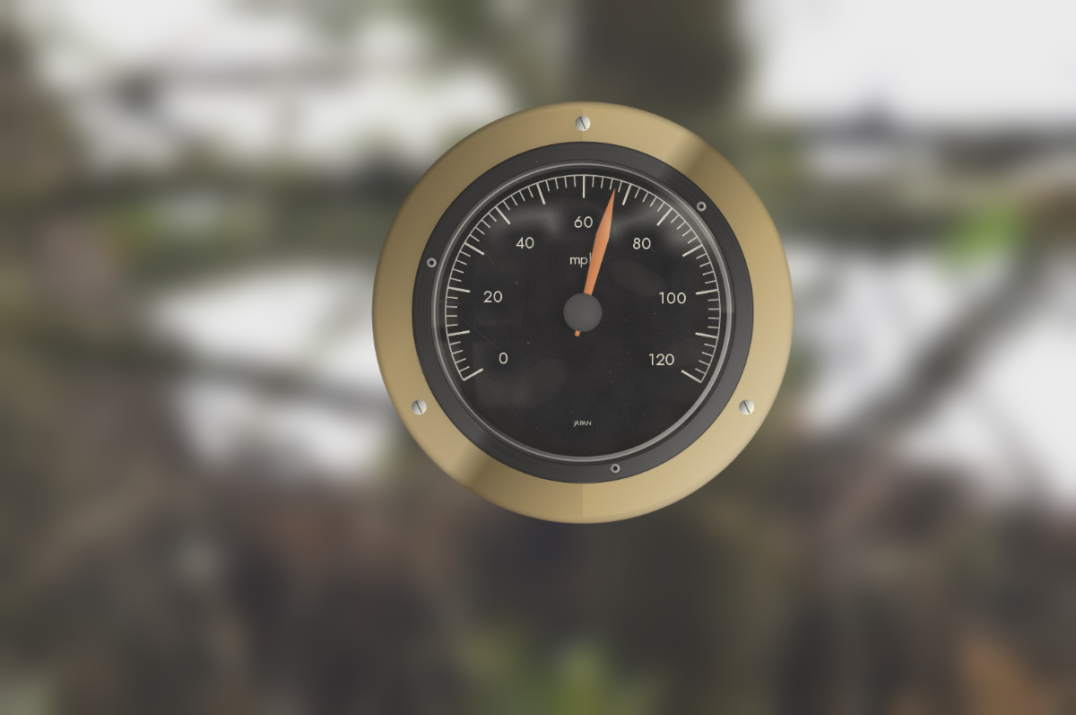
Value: 67 mph
